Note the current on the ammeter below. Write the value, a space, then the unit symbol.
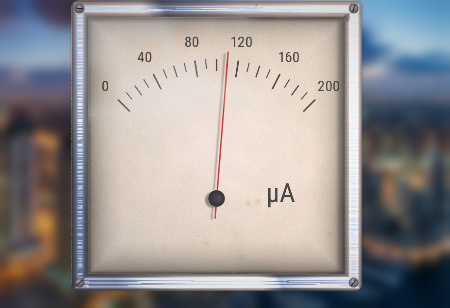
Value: 110 µA
